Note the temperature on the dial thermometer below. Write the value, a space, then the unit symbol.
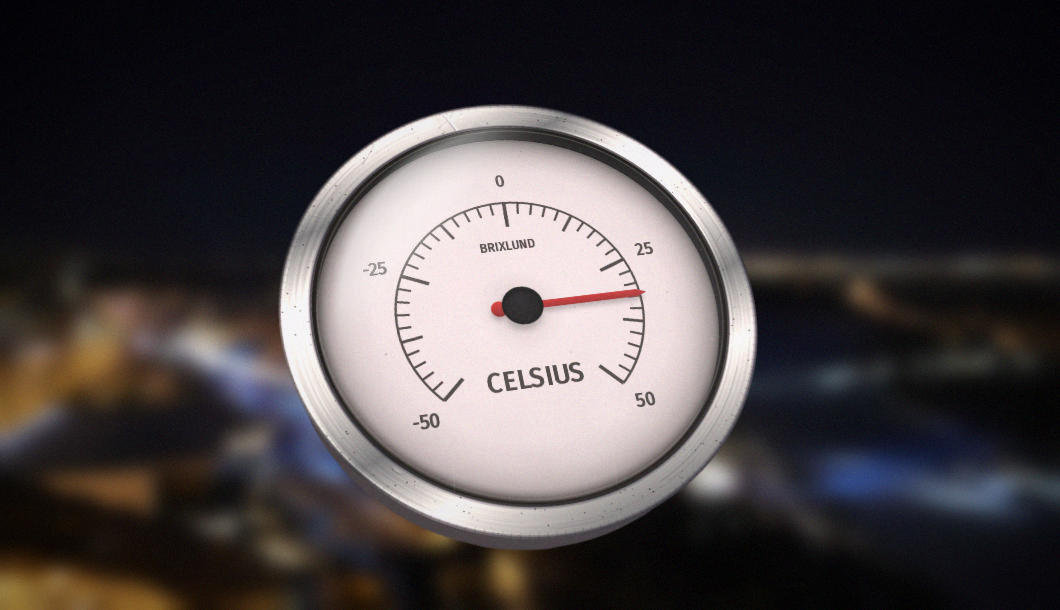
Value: 32.5 °C
